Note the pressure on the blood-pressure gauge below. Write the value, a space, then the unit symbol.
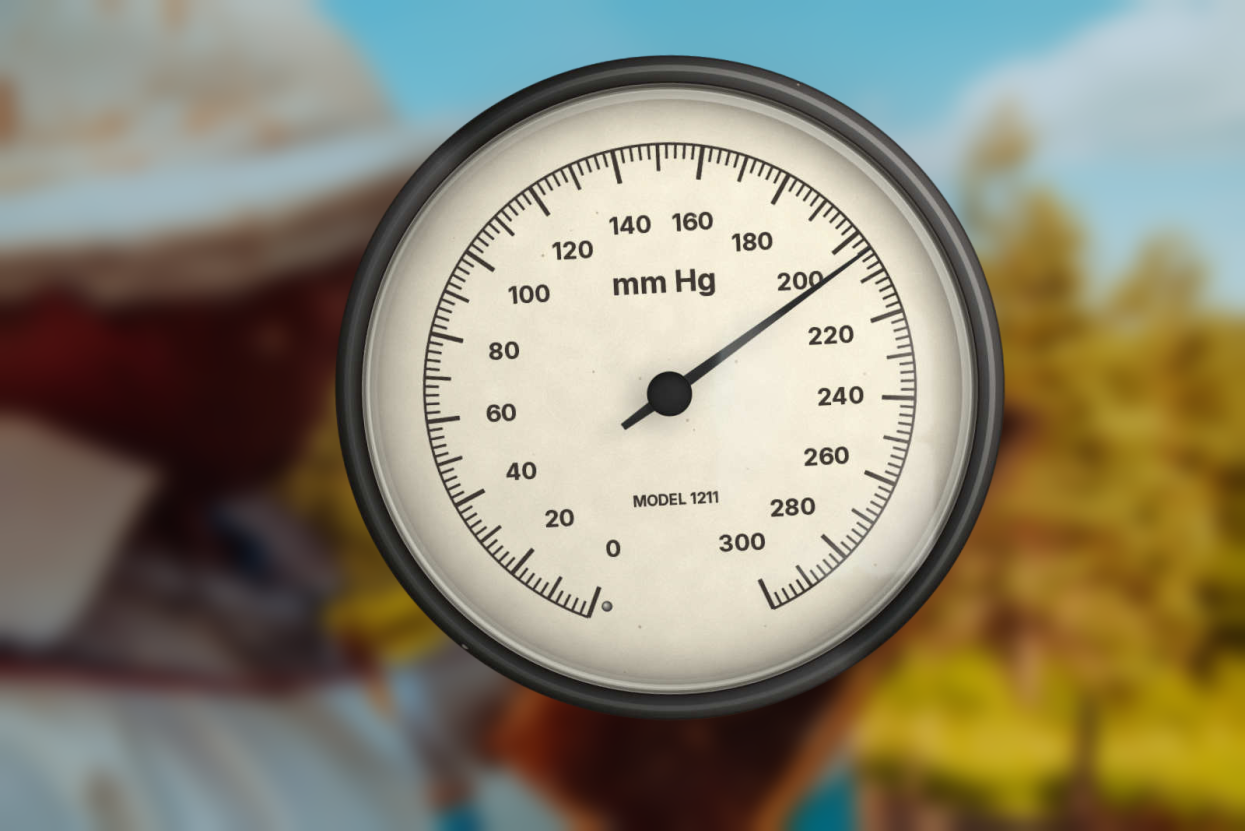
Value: 204 mmHg
